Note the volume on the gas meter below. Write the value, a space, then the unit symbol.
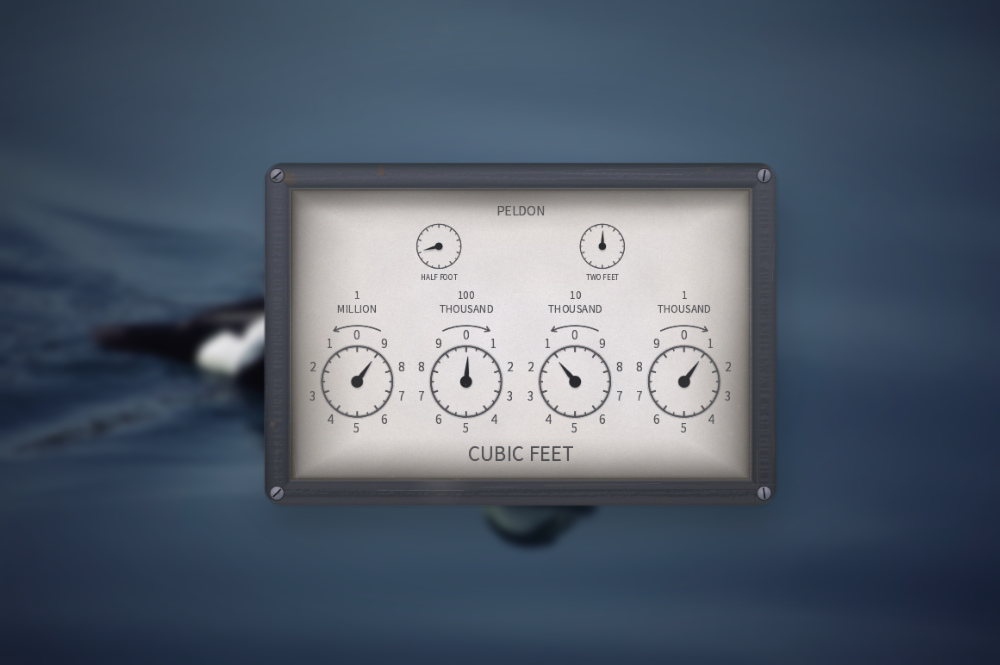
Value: 901100 ft³
